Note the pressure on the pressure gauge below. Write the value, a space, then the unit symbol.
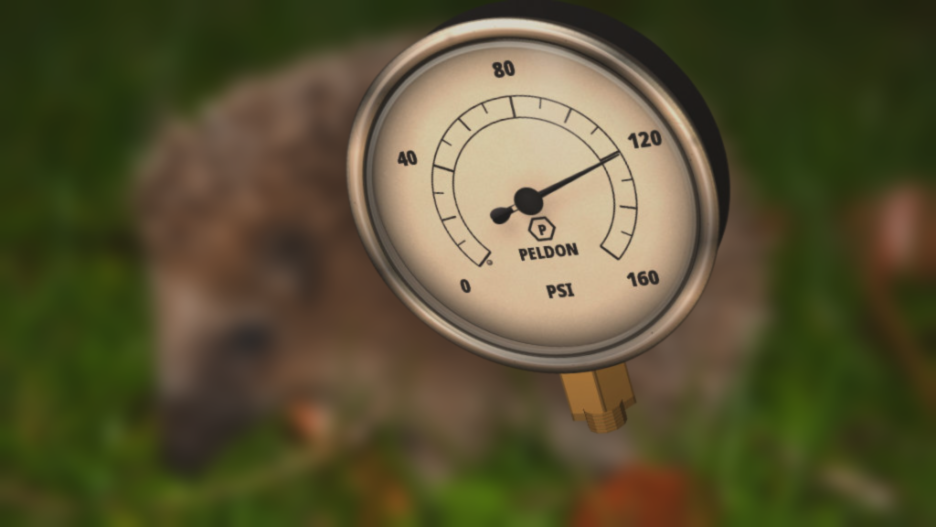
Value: 120 psi
